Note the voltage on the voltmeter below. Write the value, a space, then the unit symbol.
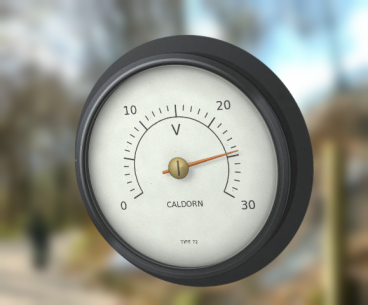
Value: 24.5 V
